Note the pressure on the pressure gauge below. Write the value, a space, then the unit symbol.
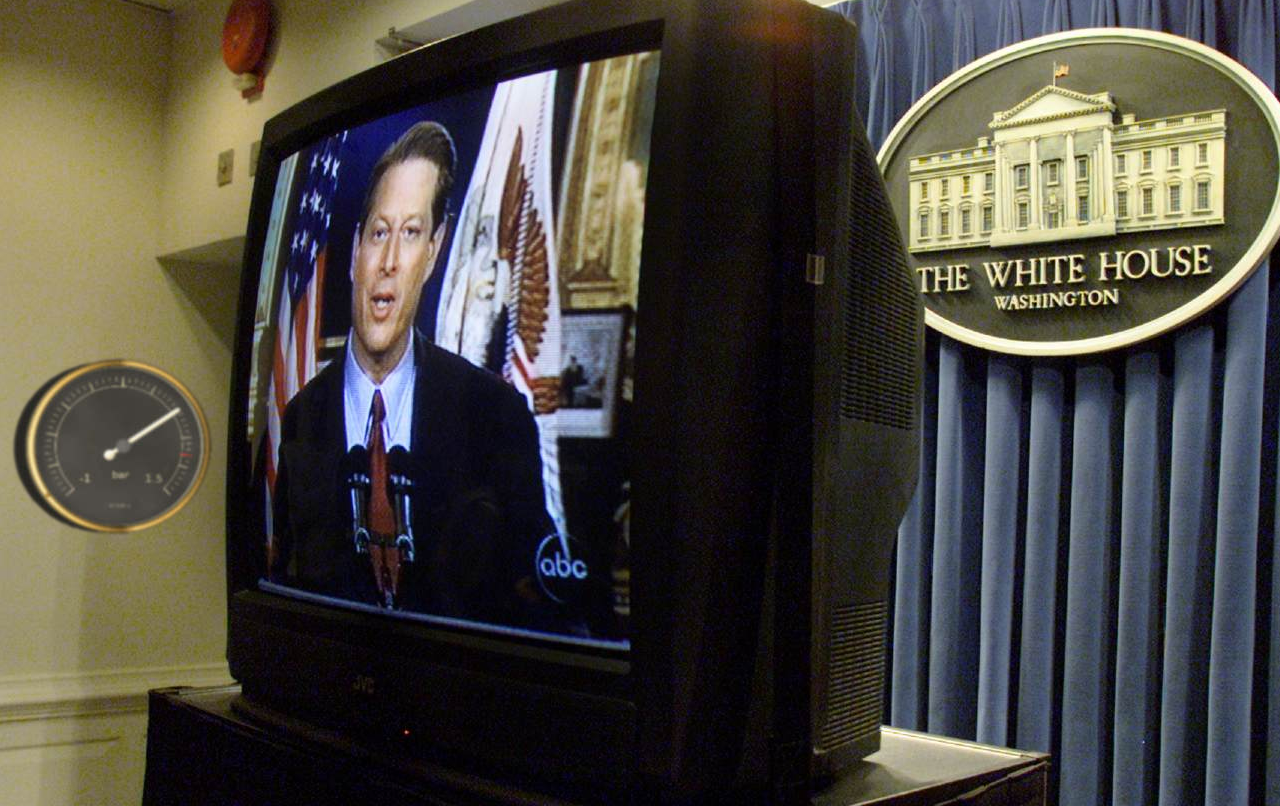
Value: 0.75 bar
